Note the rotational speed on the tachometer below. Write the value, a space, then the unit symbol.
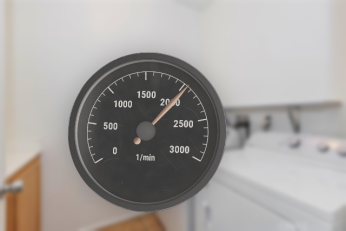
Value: 2050 rpm
